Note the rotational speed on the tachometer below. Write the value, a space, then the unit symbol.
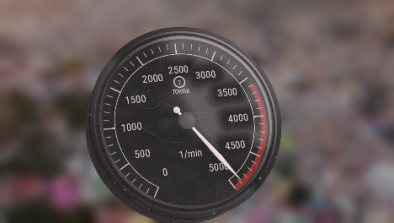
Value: 4900 rpm
